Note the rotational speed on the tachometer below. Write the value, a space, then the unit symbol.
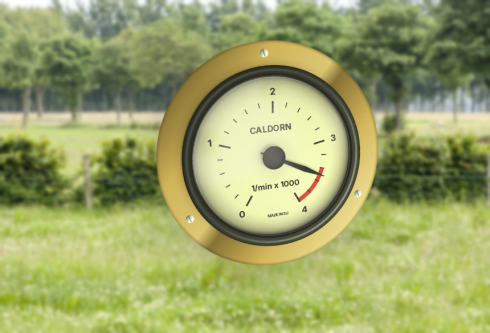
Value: 3500 rpm
